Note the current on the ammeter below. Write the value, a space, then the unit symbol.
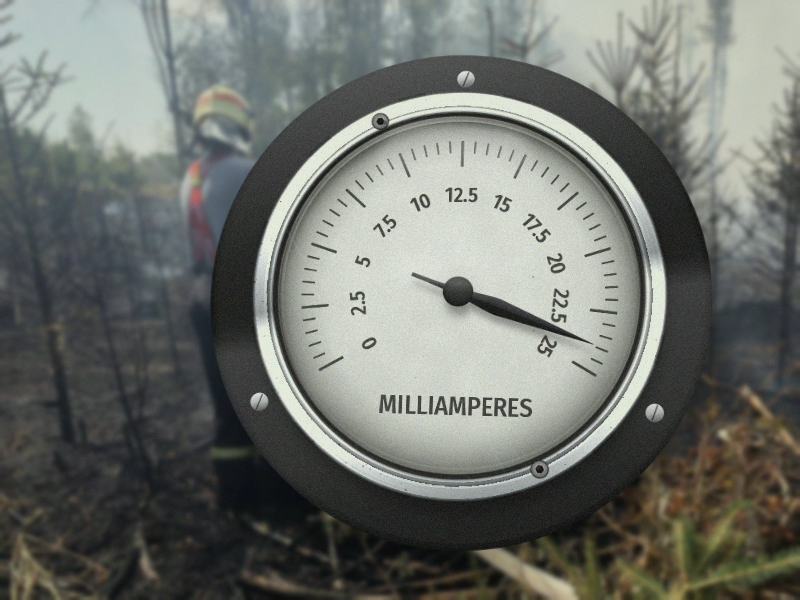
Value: 24 mA
